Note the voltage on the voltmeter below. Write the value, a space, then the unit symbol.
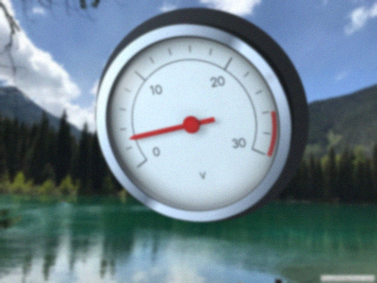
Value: 3 V
